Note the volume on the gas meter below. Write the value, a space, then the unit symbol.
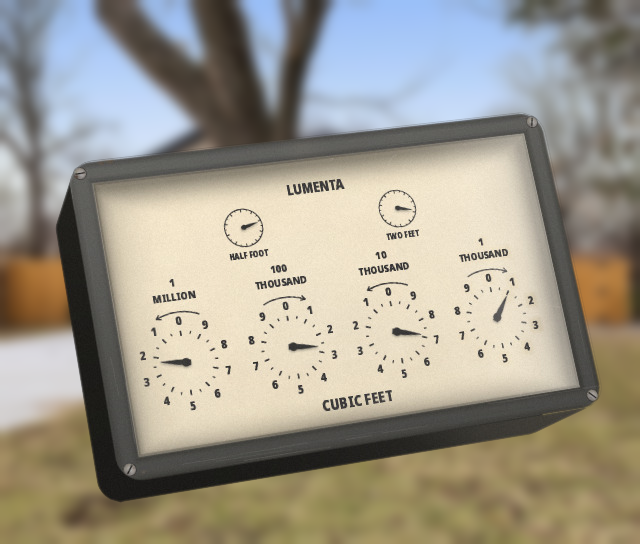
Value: 227100 ft³
